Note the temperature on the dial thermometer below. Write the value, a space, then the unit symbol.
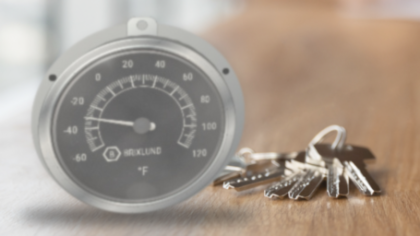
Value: -30 °F
